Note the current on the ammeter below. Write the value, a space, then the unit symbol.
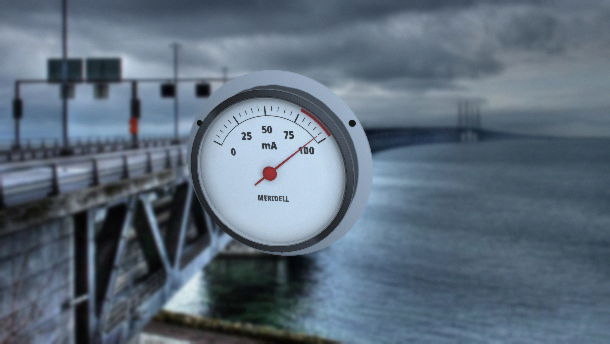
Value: 95 mA
